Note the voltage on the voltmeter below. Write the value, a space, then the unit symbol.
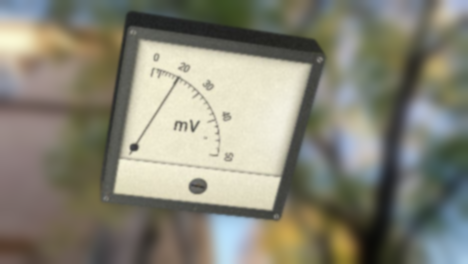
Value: 20 mV
